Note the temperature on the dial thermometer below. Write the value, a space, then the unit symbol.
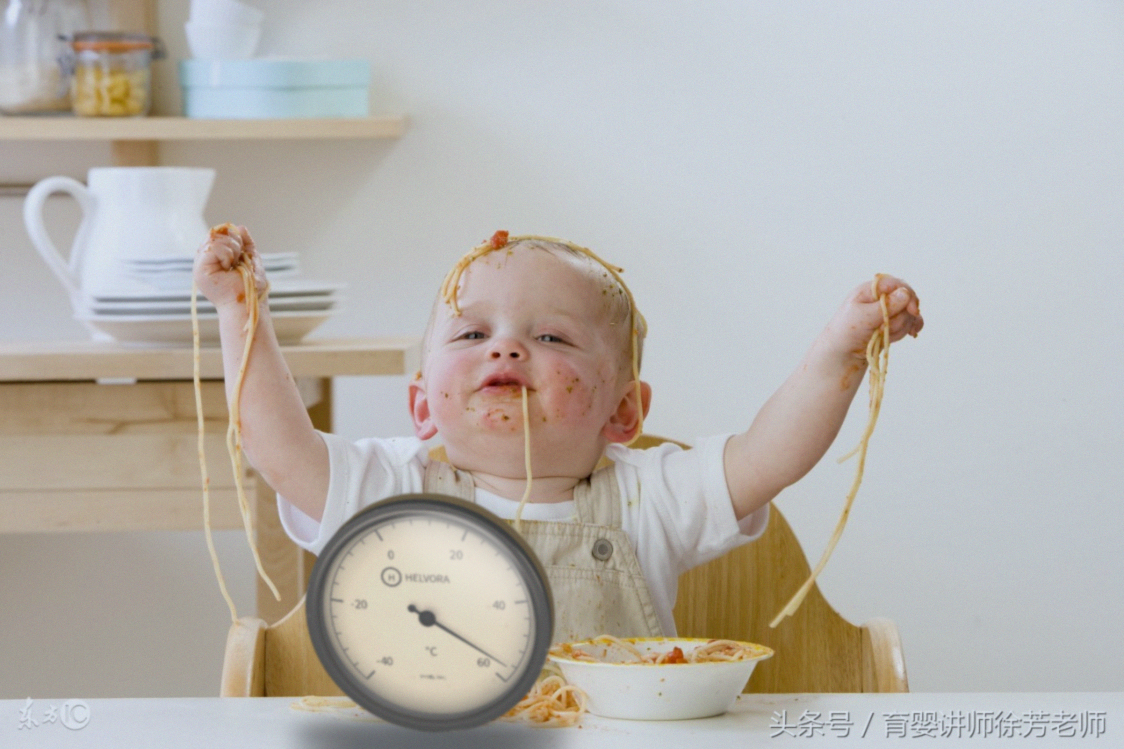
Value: 56 °C
